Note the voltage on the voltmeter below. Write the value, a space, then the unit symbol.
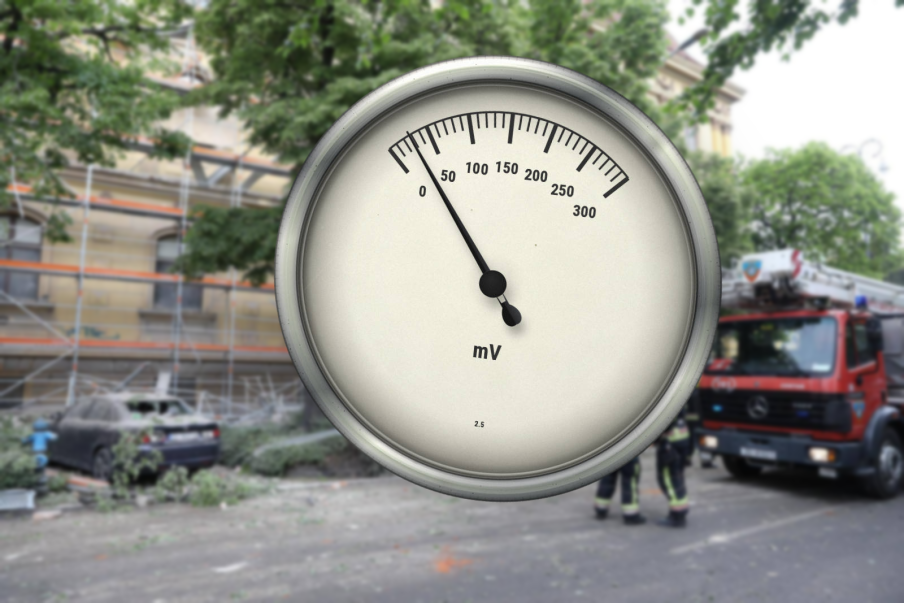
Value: 30 mV
